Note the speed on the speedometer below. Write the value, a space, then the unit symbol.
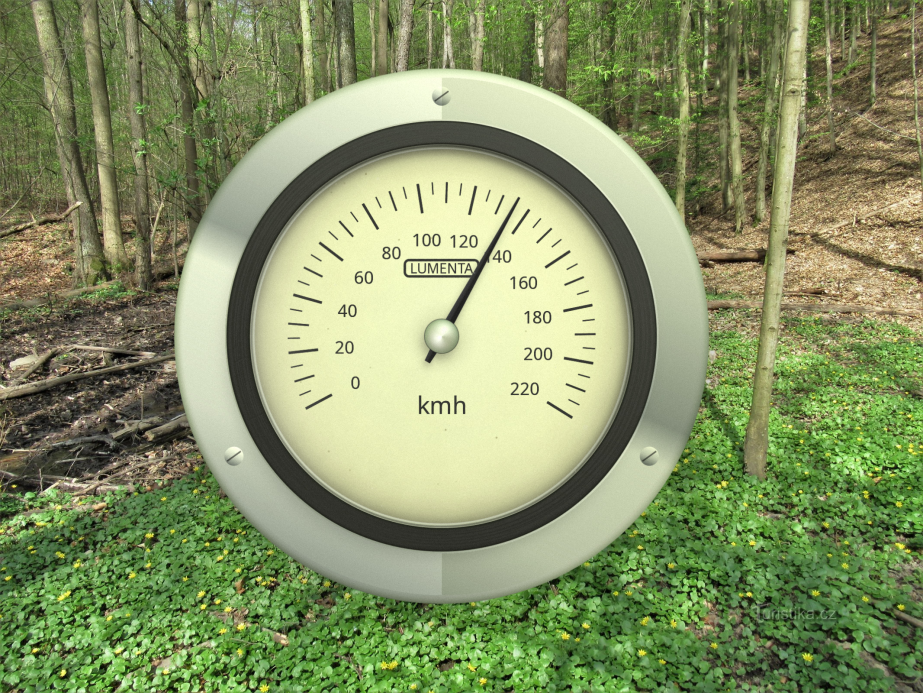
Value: 135 km/h
